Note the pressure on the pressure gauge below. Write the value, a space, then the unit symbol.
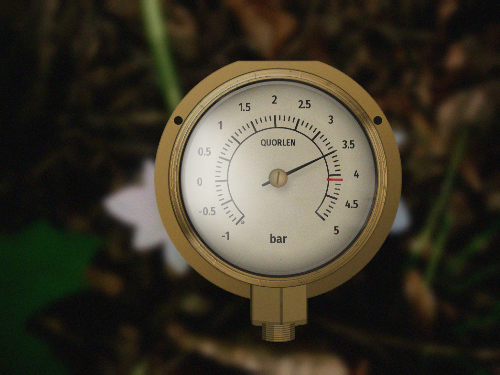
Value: 3.5 bar
